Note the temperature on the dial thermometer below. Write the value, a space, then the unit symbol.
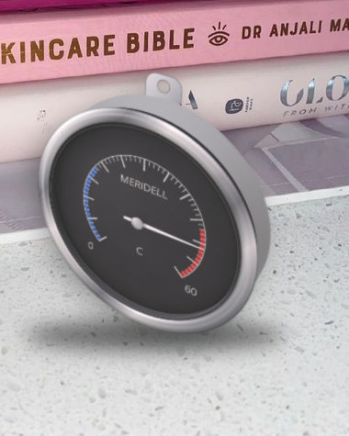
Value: 50 °C
